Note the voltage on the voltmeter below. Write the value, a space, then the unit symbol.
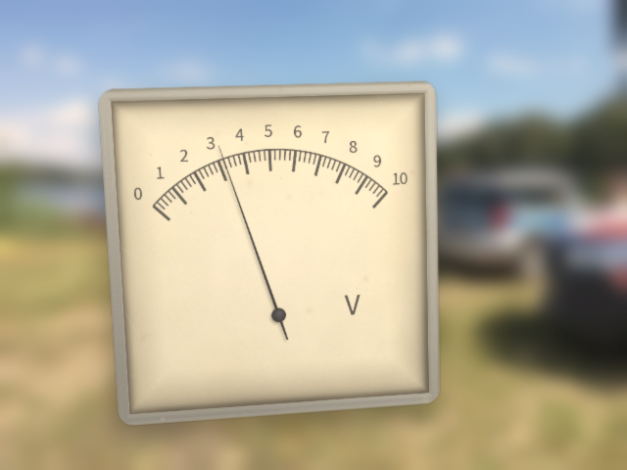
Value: 3.2 V
